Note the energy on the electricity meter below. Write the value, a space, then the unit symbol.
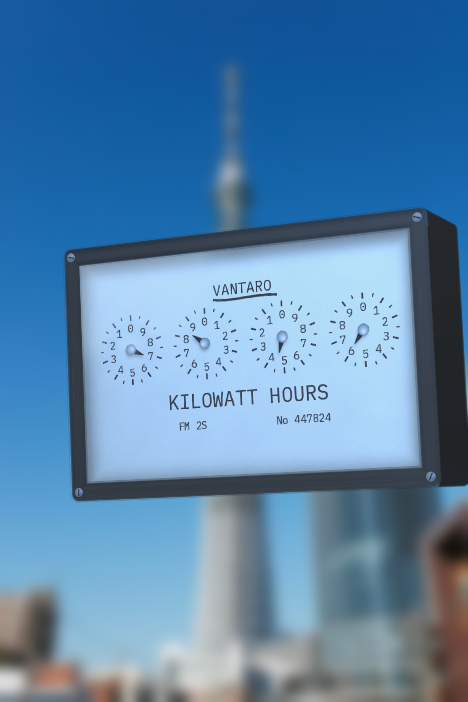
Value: 6846 kWh
